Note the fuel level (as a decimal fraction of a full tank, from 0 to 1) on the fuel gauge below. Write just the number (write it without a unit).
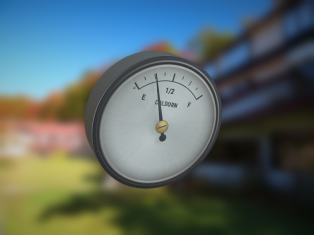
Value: 0.25
